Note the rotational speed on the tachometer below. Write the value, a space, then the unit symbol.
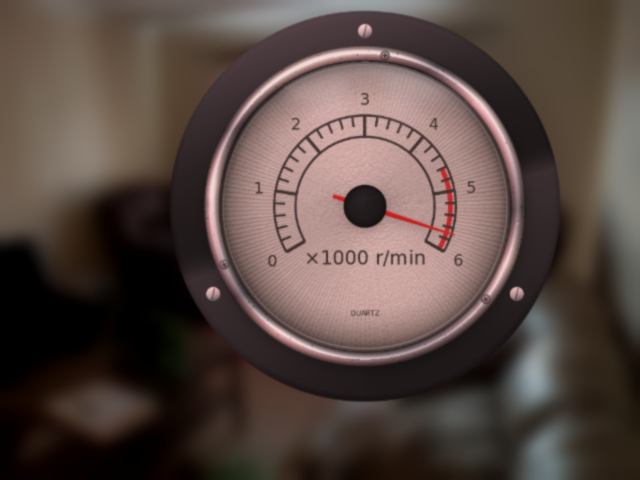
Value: 5700 rpm
